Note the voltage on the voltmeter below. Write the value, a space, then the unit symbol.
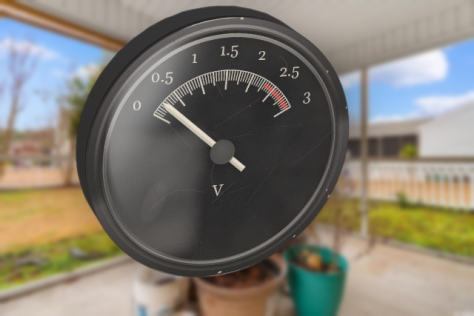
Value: 0.25 V
